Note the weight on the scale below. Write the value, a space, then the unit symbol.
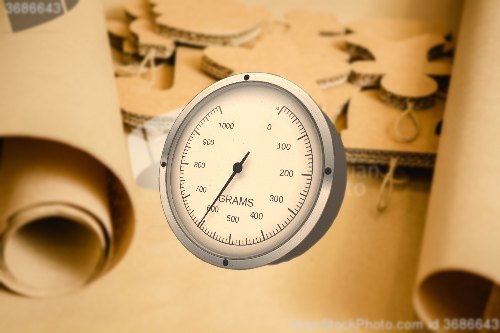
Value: 600 g
